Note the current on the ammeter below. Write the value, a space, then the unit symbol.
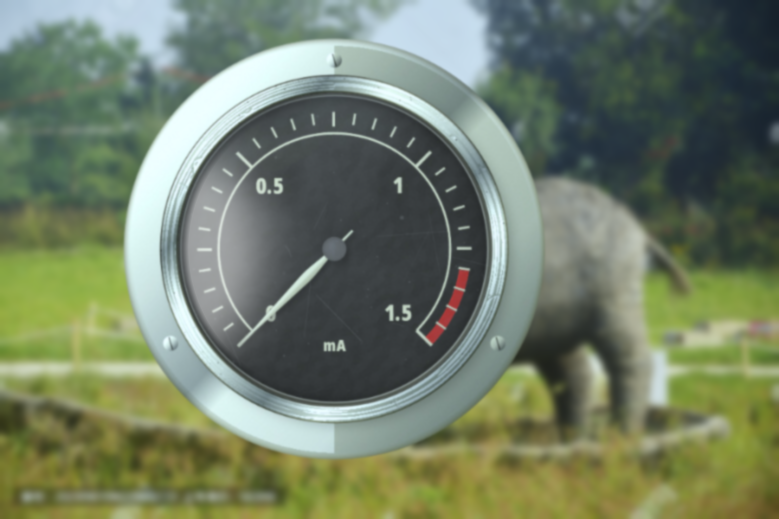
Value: 0 mA
